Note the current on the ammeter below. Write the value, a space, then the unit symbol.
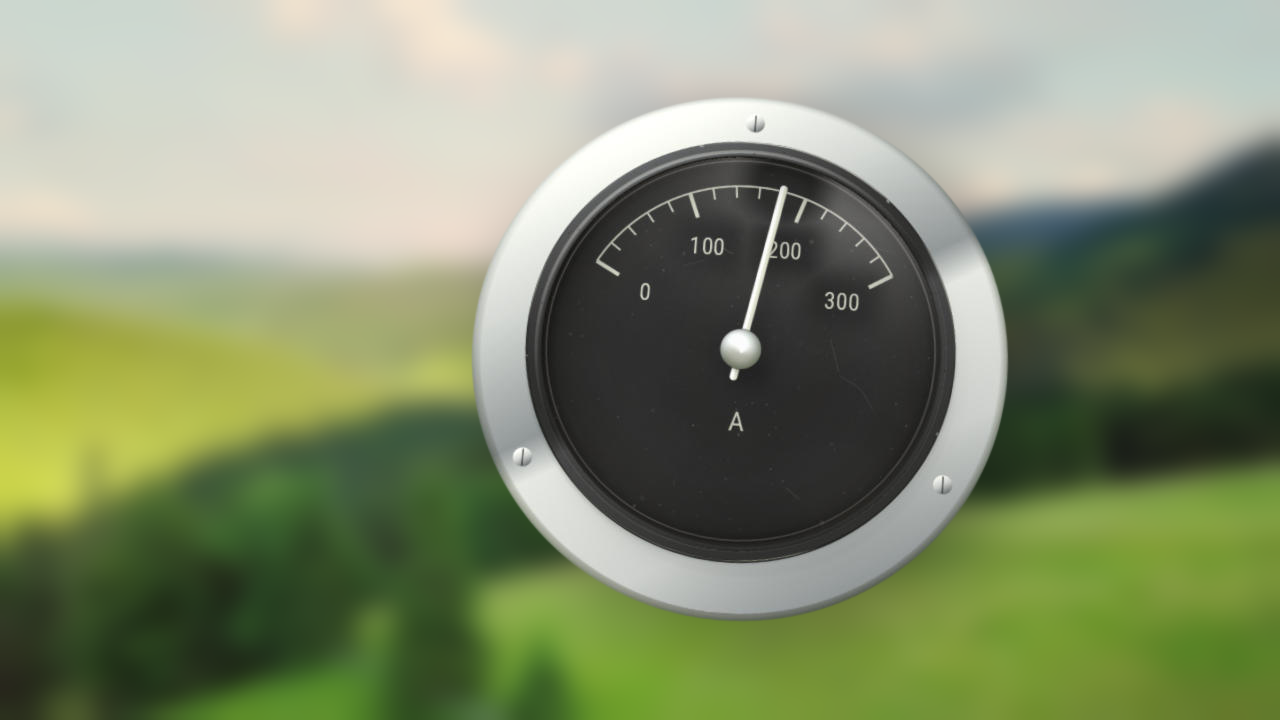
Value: 180 A
